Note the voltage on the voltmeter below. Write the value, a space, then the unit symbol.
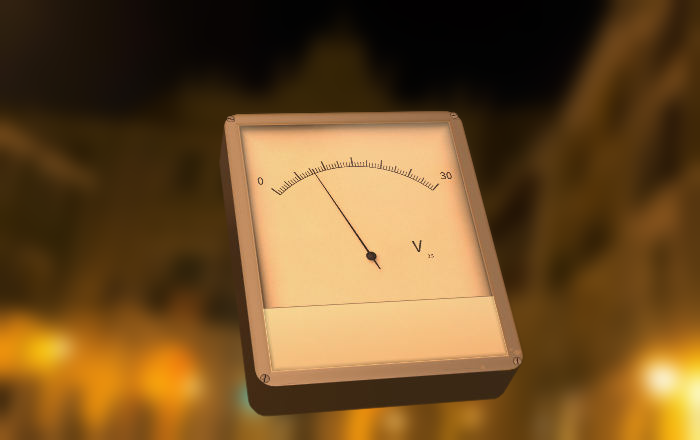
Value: 7.5 V
